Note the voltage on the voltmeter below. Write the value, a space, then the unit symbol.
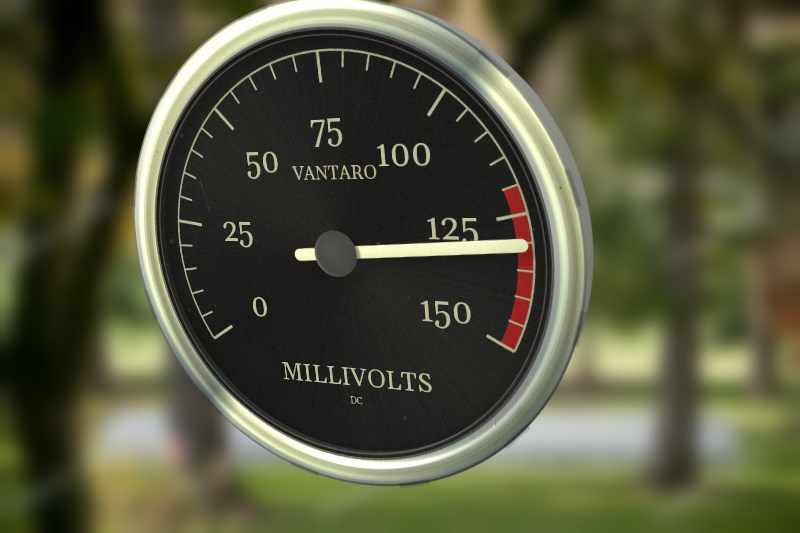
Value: 130 mV
